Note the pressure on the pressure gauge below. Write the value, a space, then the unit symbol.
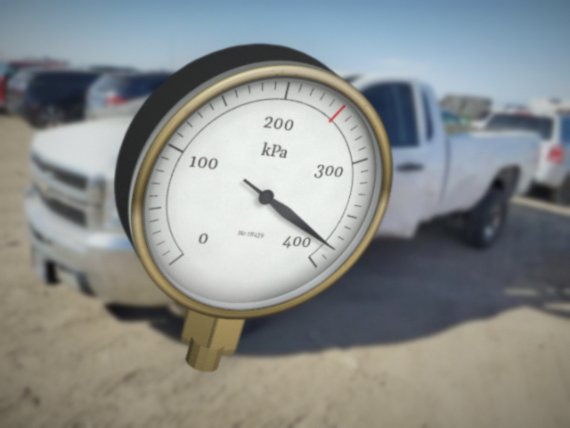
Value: 380 kPa
